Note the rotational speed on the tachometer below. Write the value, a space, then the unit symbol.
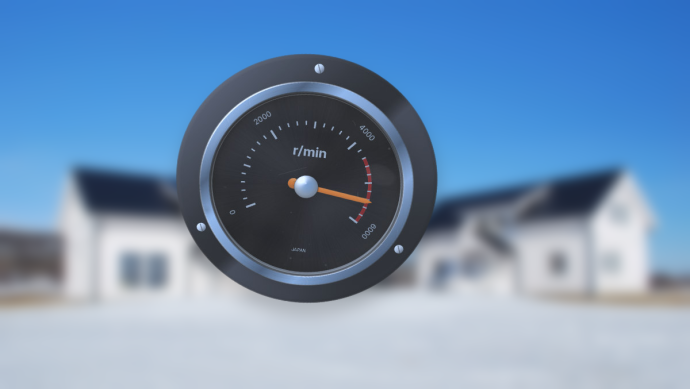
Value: 5400 rpm
